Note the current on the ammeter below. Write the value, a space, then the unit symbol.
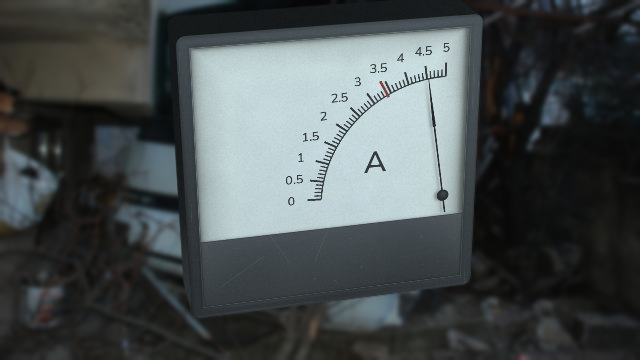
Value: 4.5 A
